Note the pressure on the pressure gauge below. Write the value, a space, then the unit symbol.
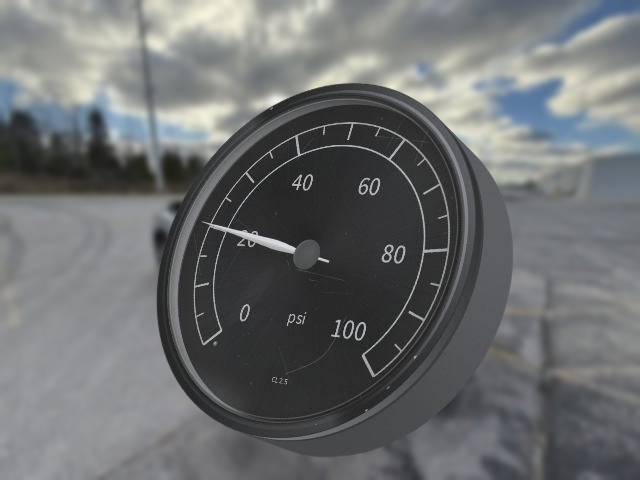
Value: 20 psi
